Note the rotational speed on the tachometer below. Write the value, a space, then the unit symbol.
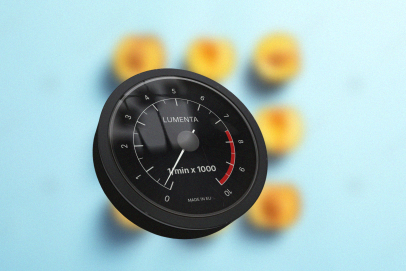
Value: 250 rpm
